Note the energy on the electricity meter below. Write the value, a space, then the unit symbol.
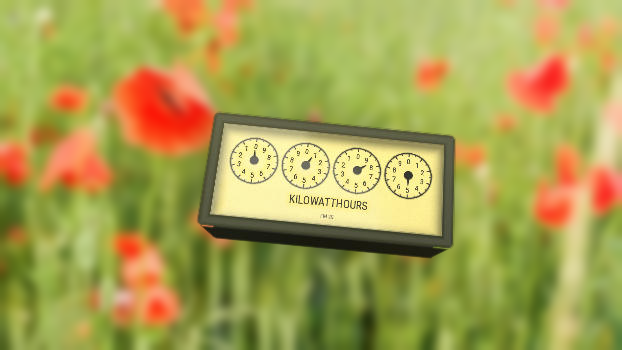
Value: 85 kWh
